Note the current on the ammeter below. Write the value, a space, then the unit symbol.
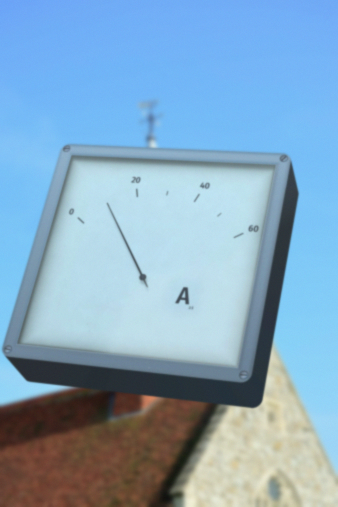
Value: 10 A
